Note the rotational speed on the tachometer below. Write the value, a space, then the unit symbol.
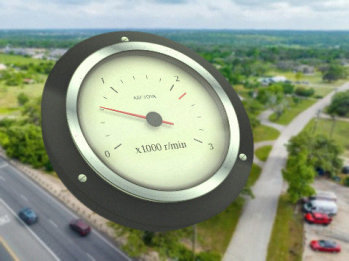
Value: 600 rpm
